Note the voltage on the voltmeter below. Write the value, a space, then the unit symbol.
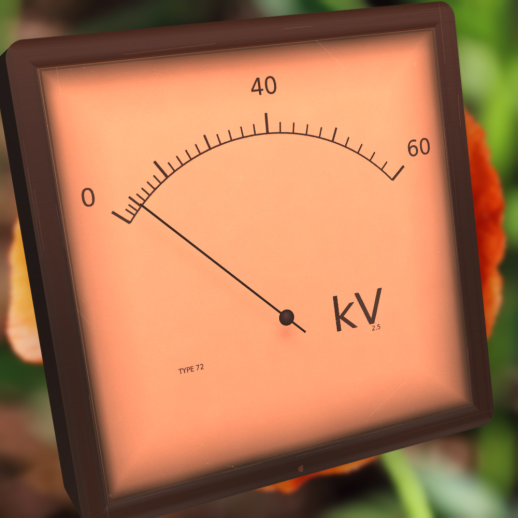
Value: 10 kV
